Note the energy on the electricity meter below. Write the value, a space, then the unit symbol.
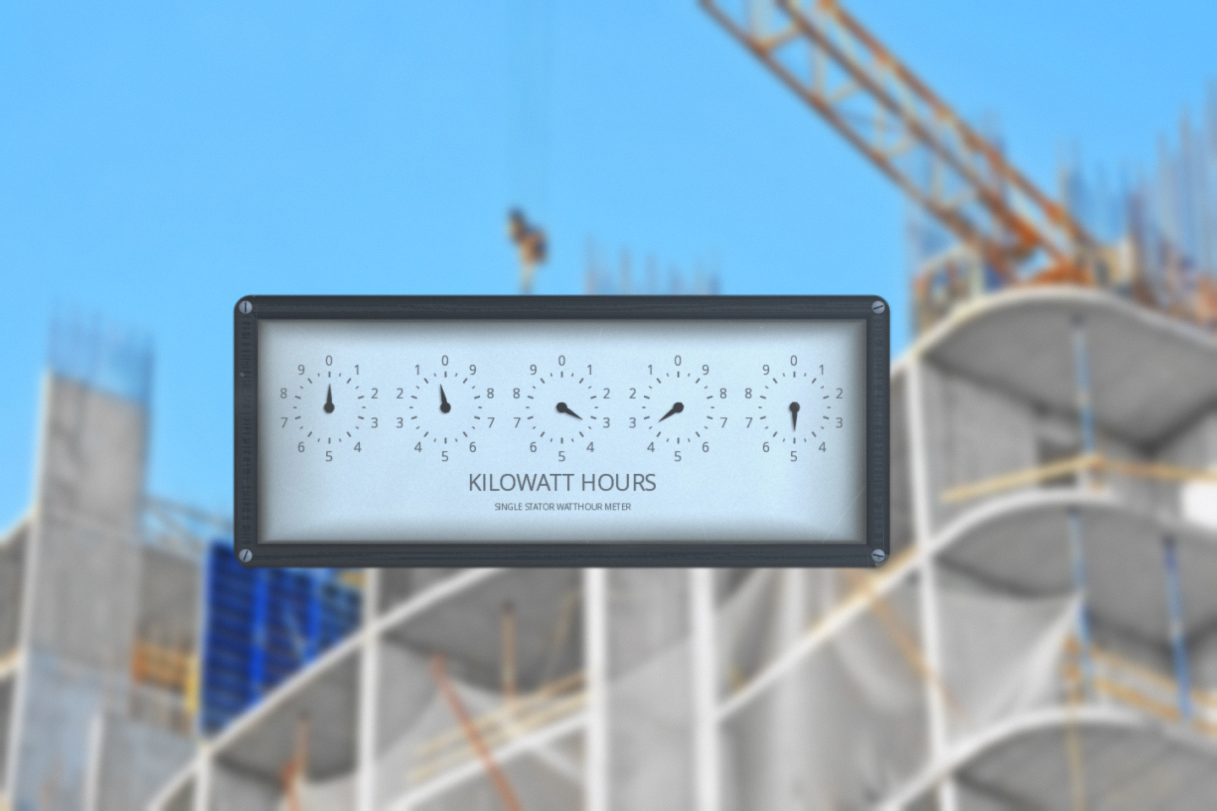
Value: 335 kWh
